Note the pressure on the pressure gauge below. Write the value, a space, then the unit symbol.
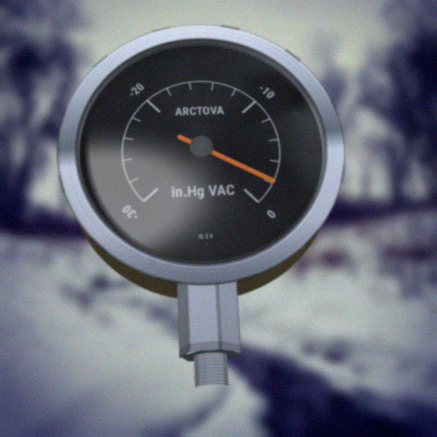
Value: -2 inHg
